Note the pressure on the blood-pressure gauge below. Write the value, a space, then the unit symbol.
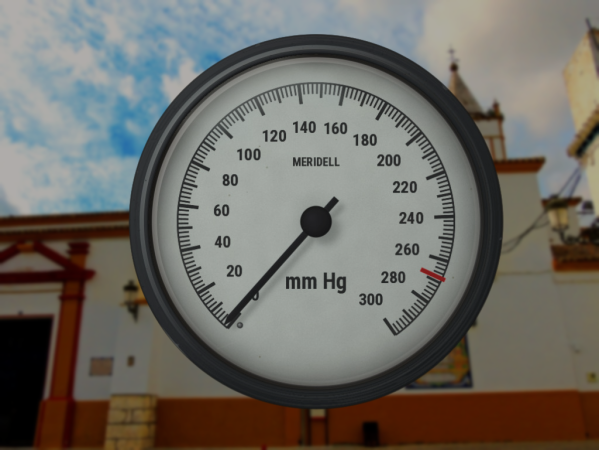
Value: 2 mmHg
